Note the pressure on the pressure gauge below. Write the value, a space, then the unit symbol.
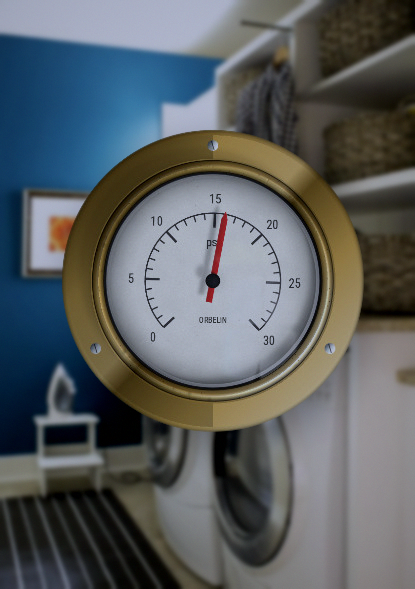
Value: 16 psi
